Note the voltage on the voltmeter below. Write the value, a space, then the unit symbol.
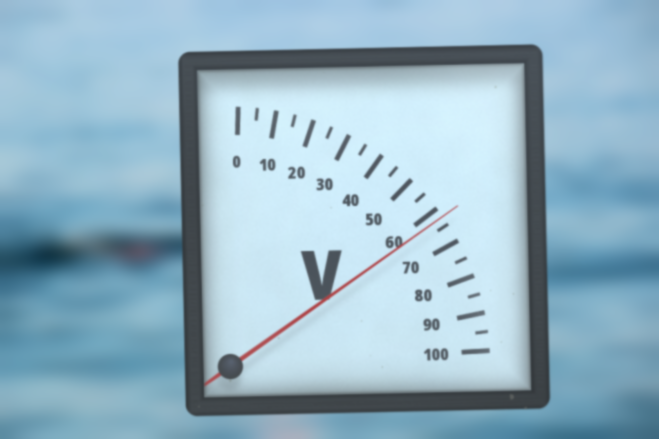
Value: 62.5 V
